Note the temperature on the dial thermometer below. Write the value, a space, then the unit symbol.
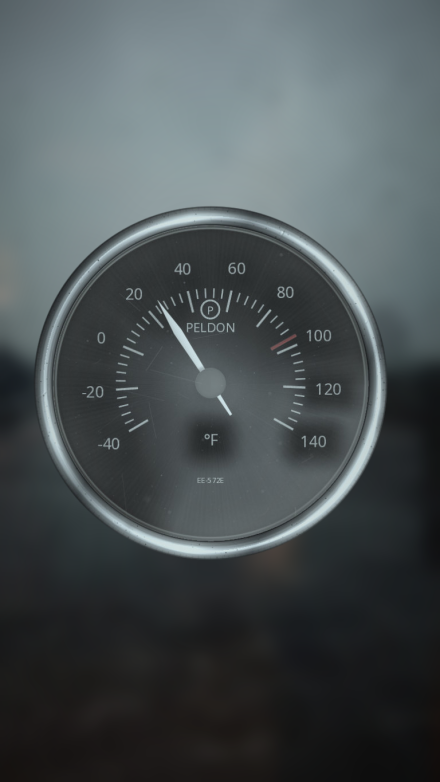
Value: 26 °F
